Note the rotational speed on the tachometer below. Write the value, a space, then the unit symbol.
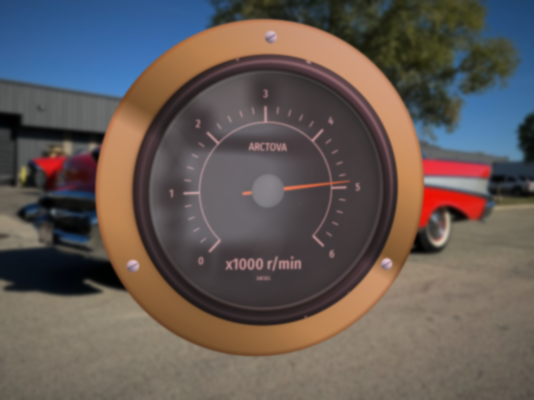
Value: 4900 rpm
